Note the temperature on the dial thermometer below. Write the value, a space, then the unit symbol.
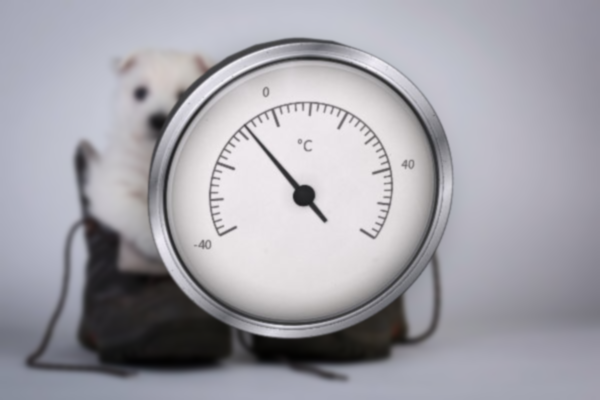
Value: -8 °C
